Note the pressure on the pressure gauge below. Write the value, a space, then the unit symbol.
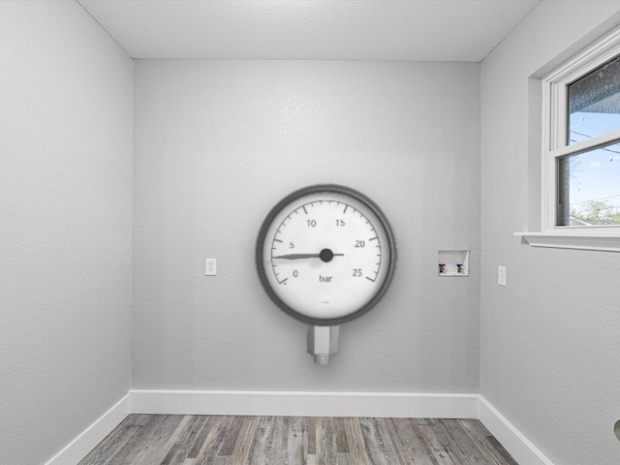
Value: 3 bar
